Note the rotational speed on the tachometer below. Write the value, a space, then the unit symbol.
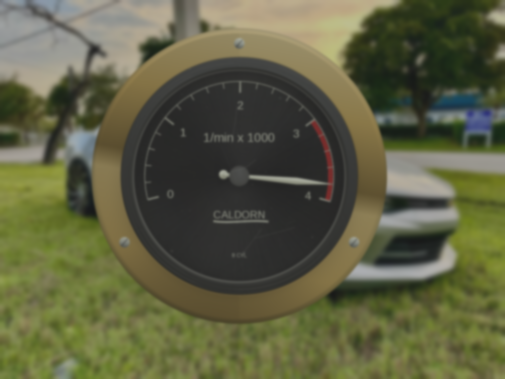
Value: 3800 rpm
